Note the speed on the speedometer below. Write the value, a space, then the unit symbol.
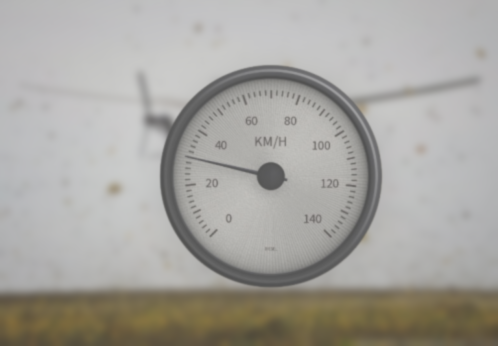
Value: 30 km/h
